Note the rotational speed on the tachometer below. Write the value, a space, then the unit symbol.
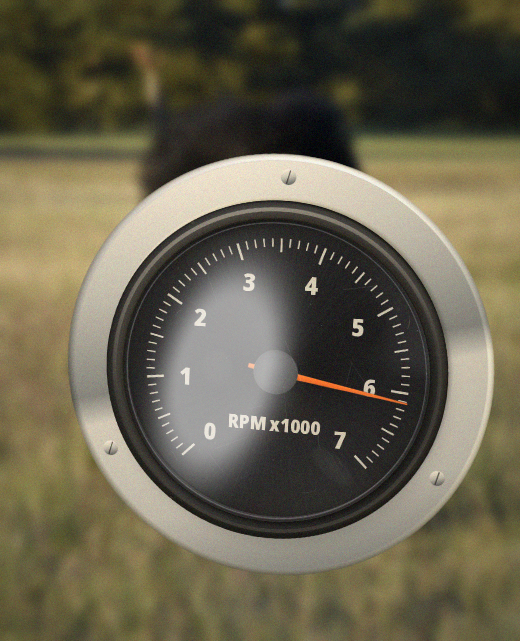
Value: 6100 rpm
